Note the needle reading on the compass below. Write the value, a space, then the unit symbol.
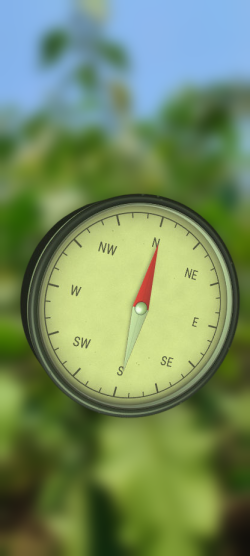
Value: 0 °
